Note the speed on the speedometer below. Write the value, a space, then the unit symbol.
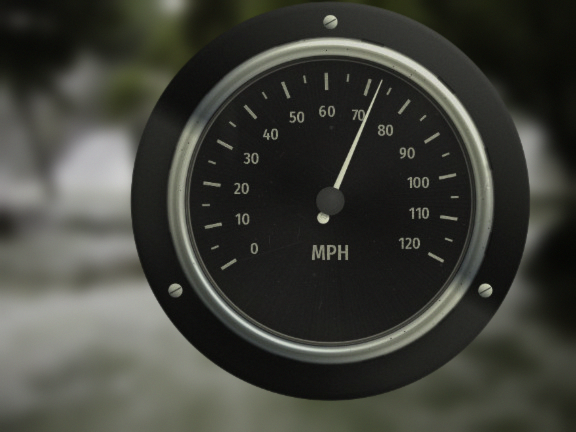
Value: 72.5 mph
